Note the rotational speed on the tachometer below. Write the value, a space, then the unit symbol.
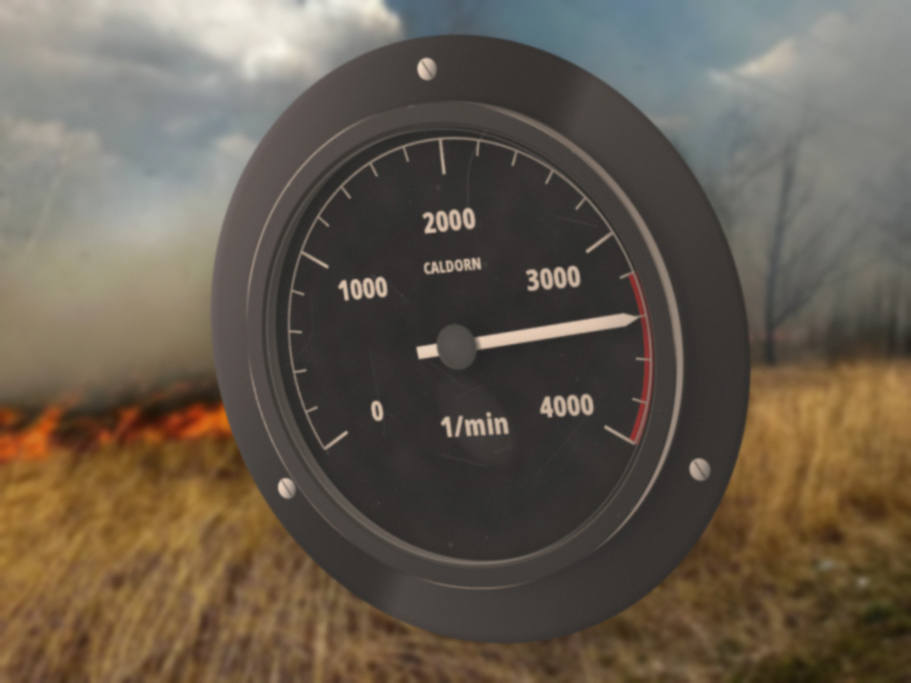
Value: 3400 rpm
